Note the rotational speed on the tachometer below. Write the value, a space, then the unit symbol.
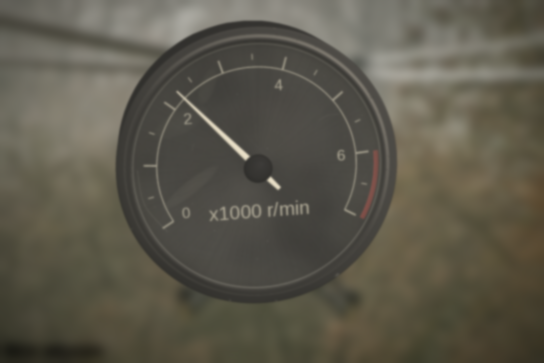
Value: 2250 rpm
